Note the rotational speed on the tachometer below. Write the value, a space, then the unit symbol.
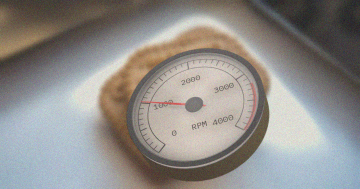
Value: 1000 rpm
